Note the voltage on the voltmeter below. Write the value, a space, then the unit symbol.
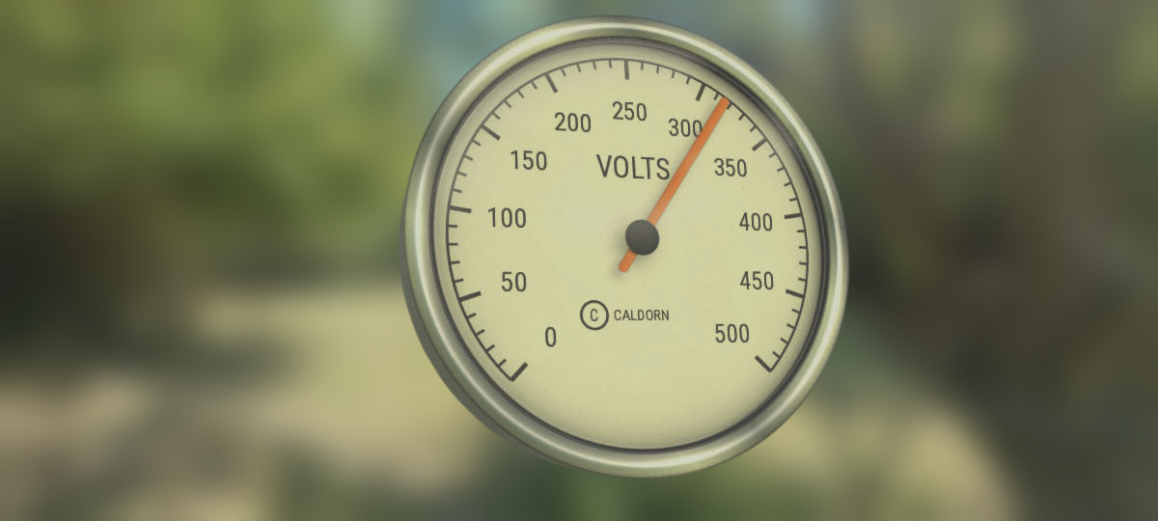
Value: 315 V
